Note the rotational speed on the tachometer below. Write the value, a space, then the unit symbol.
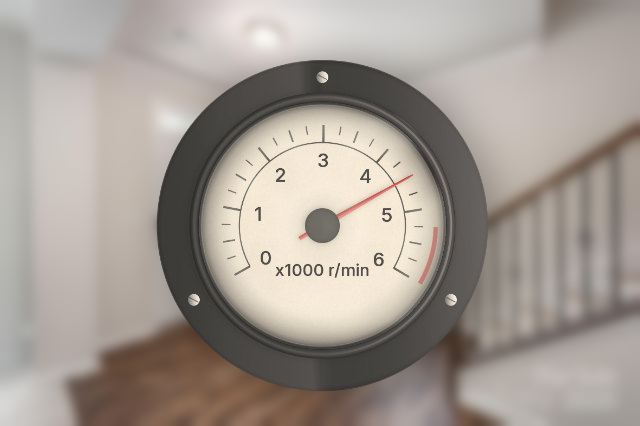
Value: 4500 rpm
